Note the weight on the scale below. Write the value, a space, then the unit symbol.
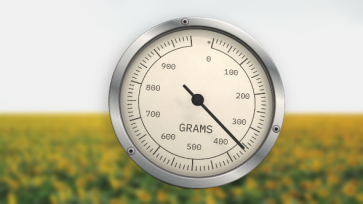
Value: 360 g
